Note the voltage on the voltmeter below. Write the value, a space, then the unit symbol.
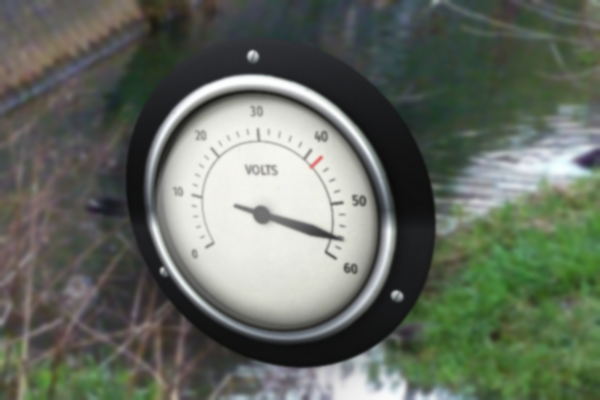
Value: 56 V
